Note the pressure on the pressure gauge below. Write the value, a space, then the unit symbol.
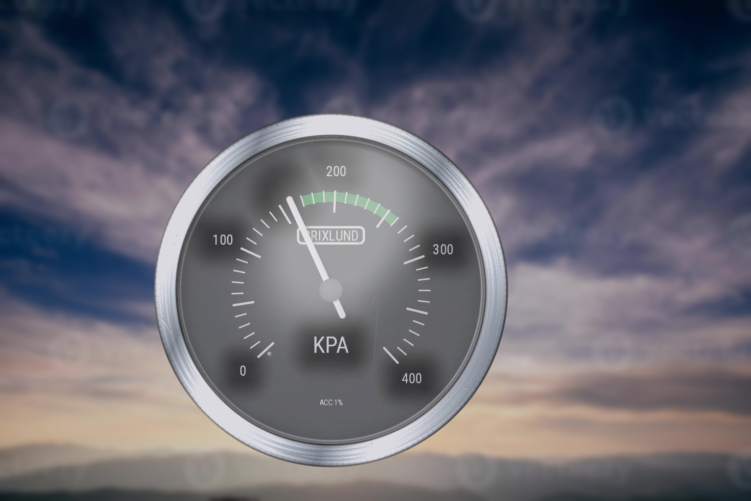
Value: 160 kPa
